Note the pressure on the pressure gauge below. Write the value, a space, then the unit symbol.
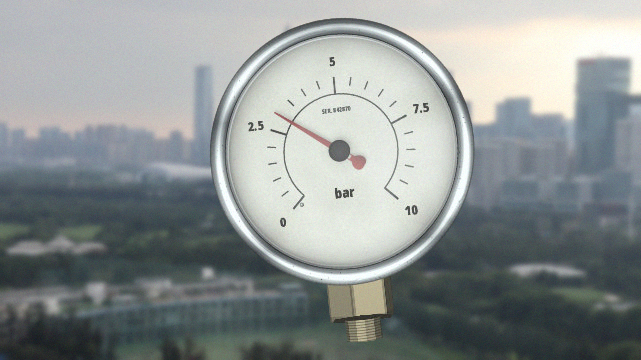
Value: 3 bar
